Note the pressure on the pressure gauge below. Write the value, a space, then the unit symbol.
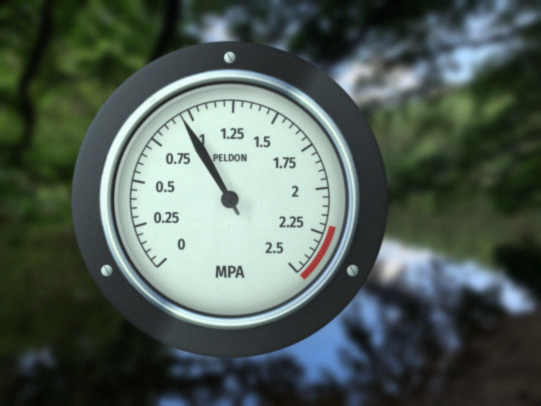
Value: 0.95 MPa
